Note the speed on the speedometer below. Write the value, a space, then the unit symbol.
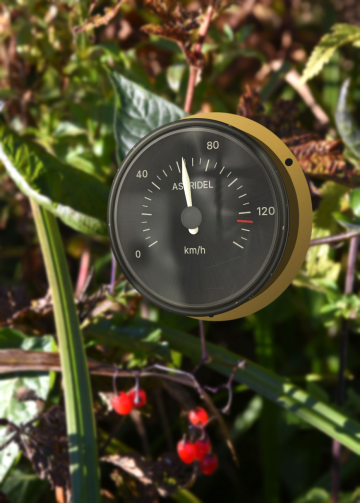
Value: 65 km/h
